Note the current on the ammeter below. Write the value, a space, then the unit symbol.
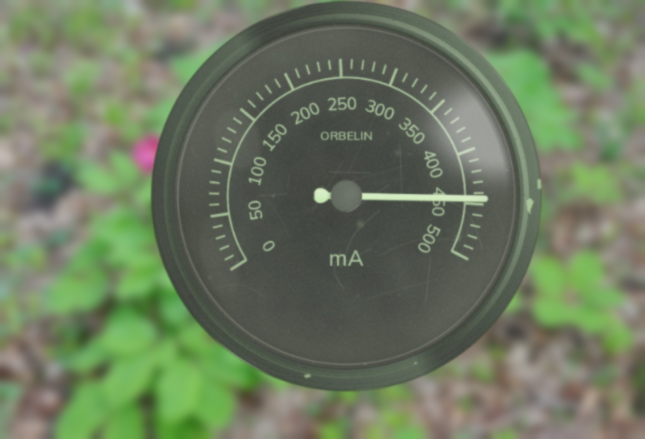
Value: 445 mA
